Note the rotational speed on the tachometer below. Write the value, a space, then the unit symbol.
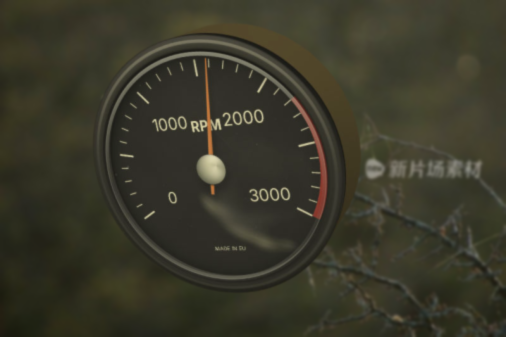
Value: 1600 rpm
